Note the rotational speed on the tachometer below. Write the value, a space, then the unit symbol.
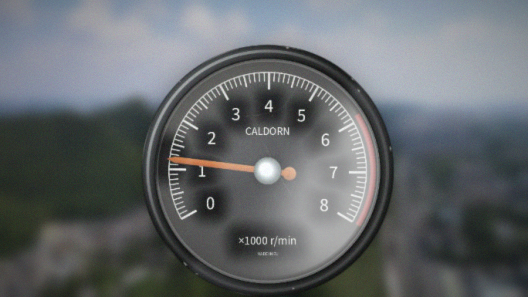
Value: 1200 rpm
